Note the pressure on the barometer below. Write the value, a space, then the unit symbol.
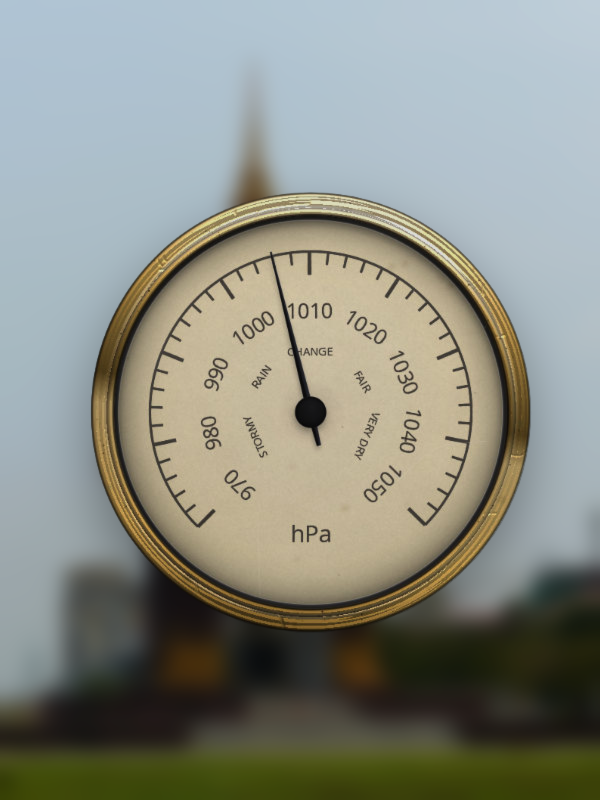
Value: 1006 hPa
